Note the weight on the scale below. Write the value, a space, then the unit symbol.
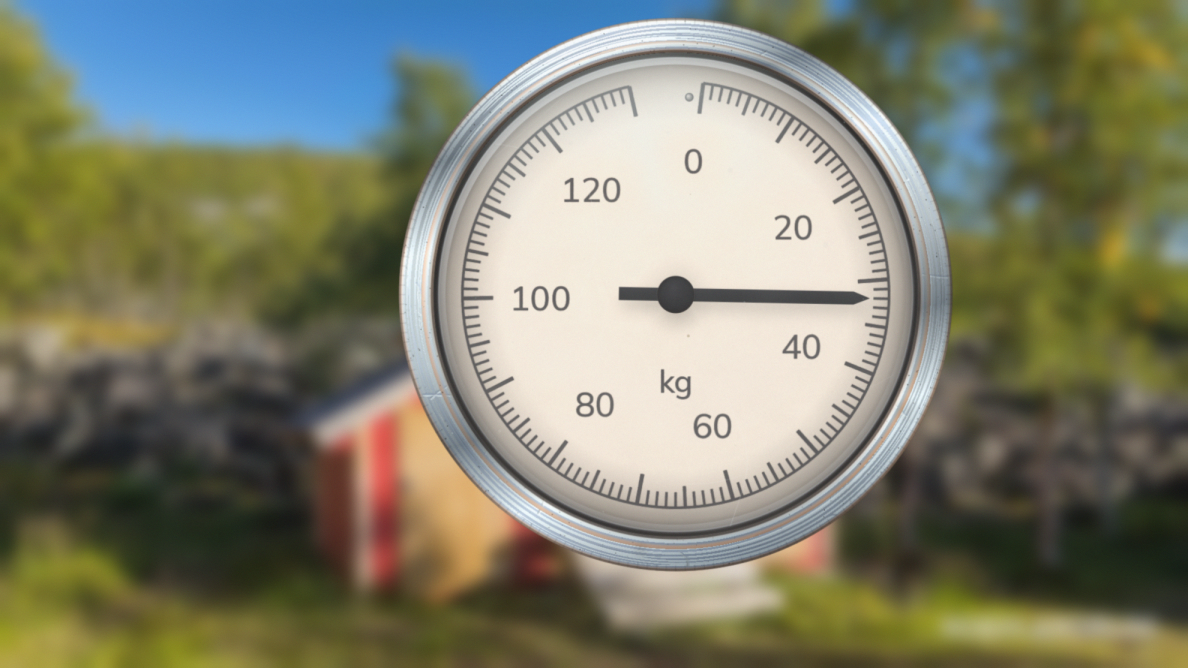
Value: 32 kg
